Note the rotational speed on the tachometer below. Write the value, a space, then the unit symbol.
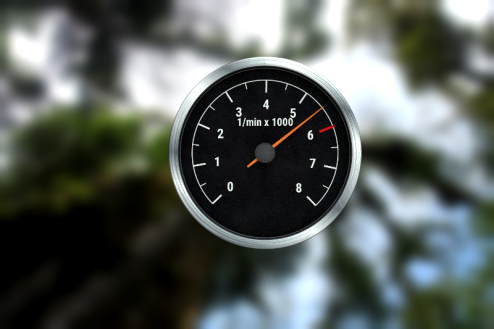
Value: 5500 rpm
